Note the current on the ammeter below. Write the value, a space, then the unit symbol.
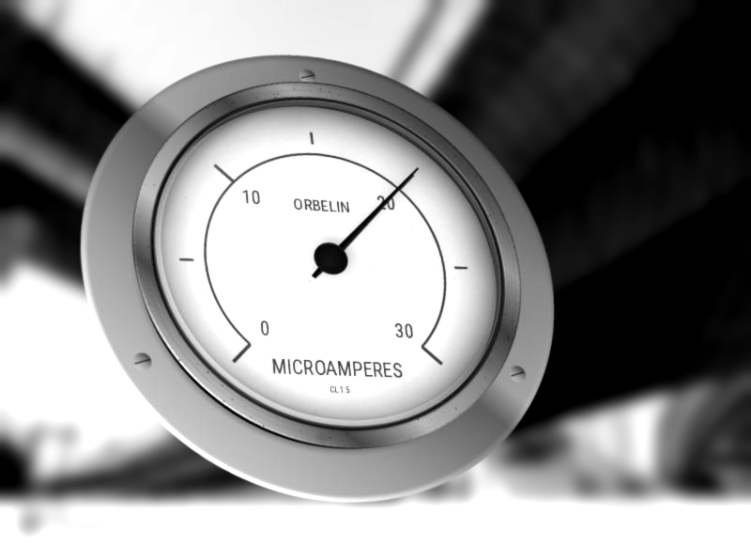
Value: 20 µA
